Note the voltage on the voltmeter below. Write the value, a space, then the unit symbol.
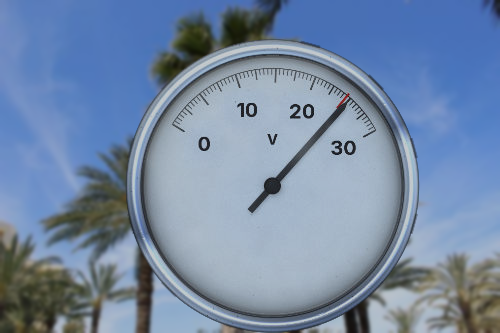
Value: 25 V
